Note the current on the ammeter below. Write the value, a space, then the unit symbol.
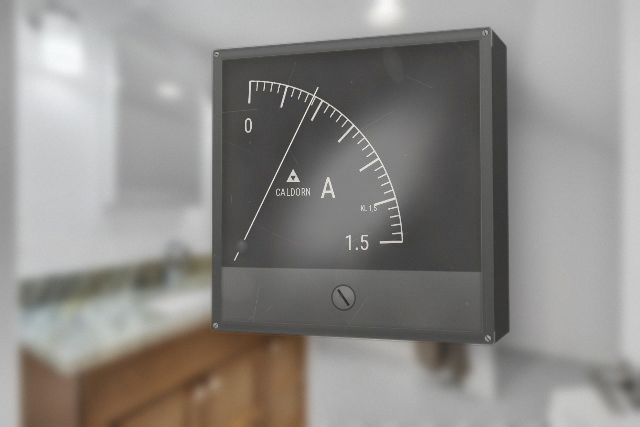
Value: 0.45 A
